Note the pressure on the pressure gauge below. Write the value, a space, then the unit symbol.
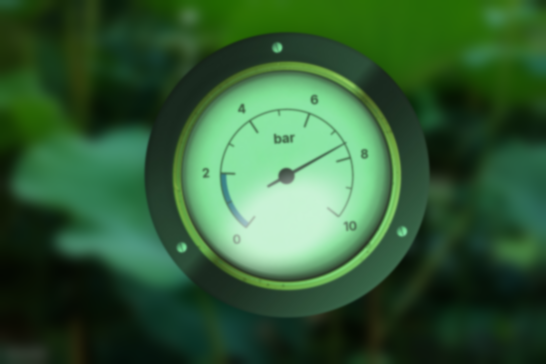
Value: 7.5 bar
